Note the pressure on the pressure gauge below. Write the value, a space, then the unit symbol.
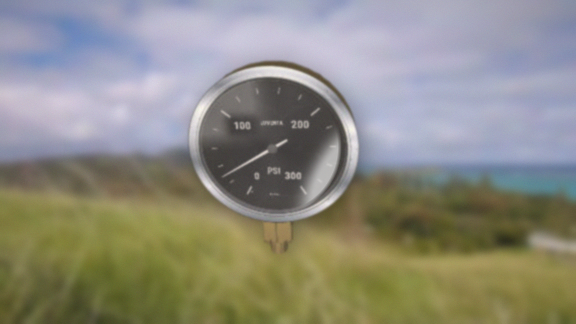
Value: 30 psi
